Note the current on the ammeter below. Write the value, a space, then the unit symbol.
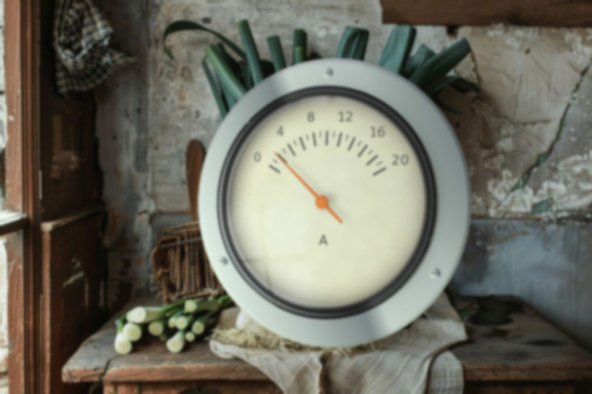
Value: 2 A
